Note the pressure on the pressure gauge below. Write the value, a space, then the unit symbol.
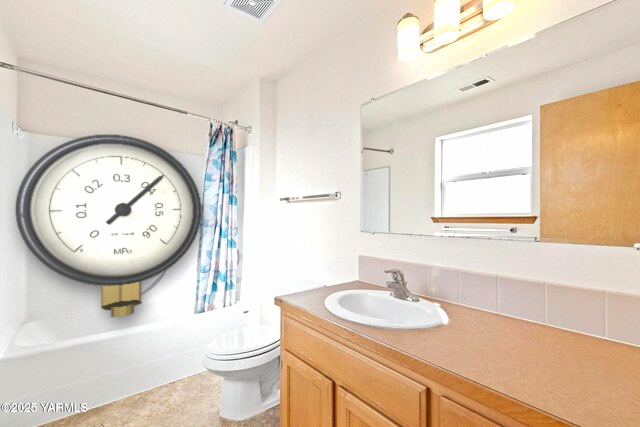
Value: 0.4 MPa
